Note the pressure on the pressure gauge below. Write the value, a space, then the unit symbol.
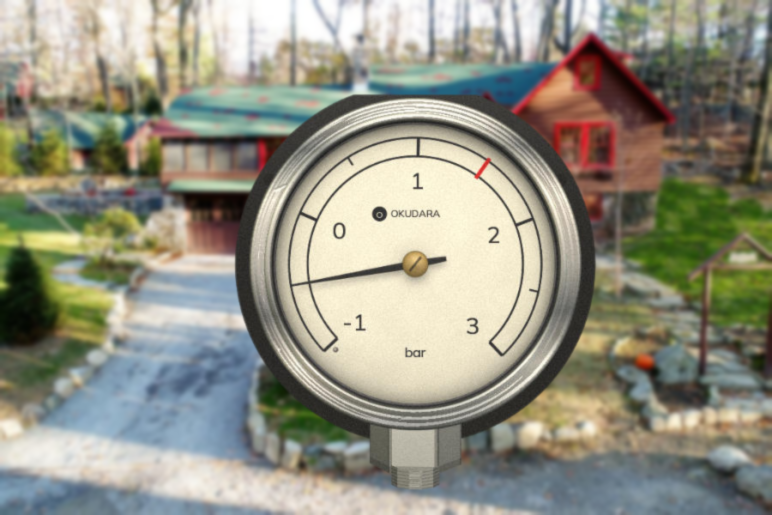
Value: -0.5 bar
